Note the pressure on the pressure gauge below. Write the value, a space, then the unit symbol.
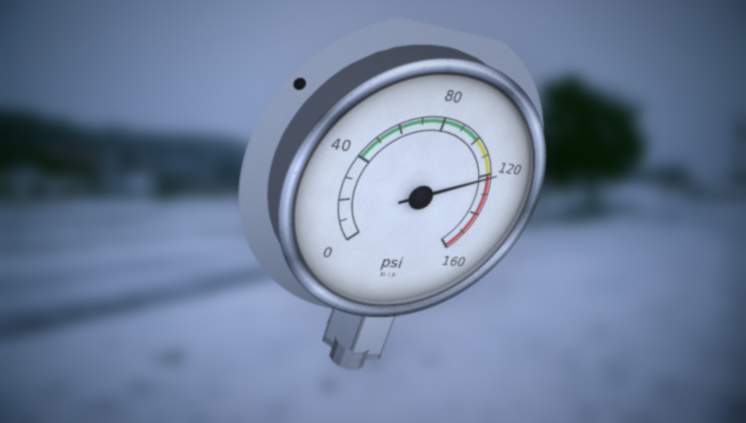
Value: 120 psi
